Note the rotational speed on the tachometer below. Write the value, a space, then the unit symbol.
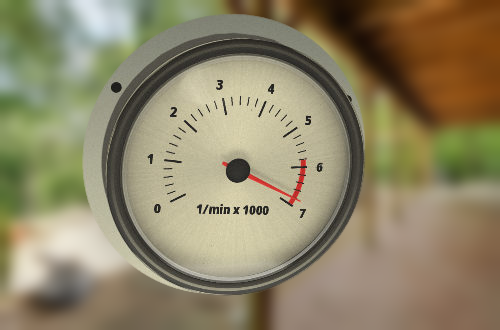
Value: 6800 rpm
